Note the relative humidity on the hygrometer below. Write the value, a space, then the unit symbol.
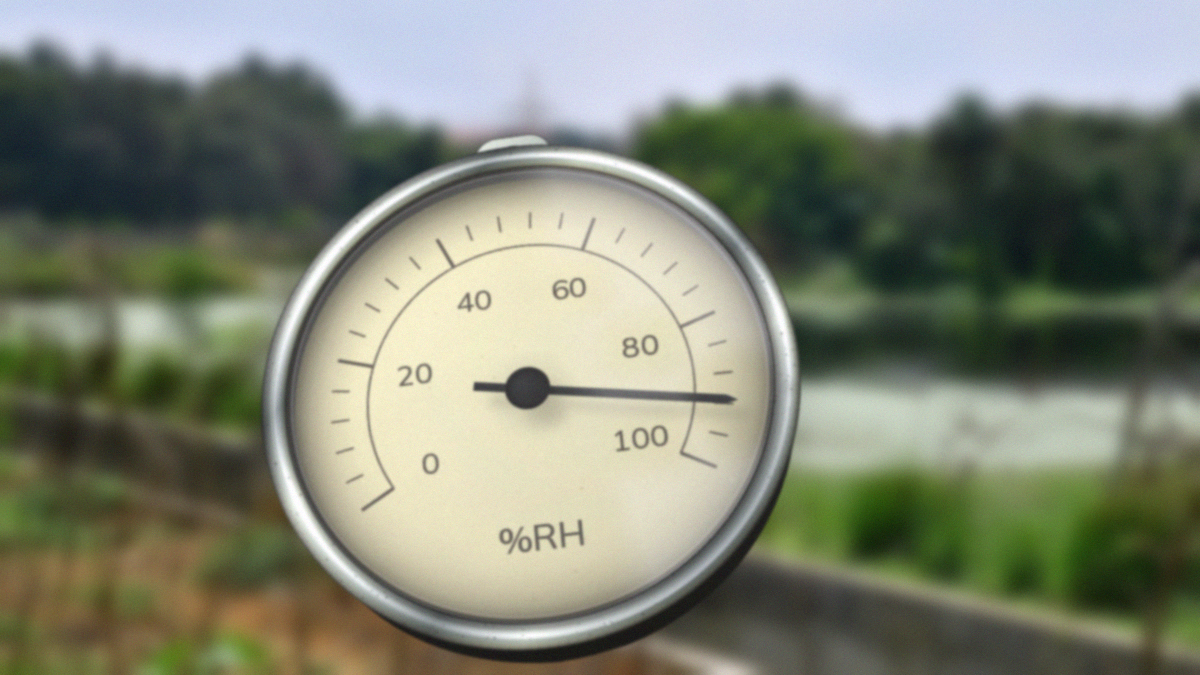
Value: 92 %
